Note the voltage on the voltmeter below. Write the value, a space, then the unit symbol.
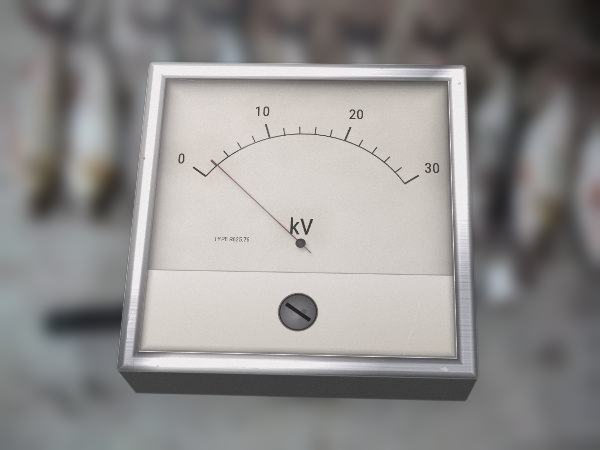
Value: 2 kV
